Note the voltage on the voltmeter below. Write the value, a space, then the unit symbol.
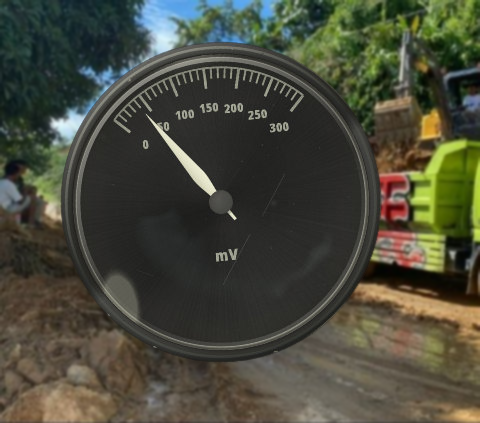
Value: 40 mV
